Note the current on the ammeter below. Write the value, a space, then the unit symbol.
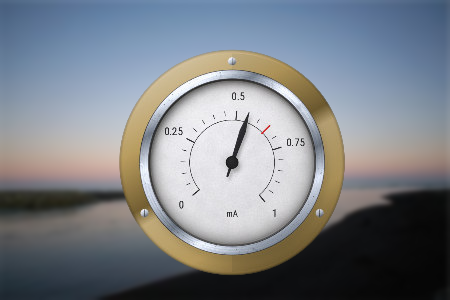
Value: 0.55 mA
